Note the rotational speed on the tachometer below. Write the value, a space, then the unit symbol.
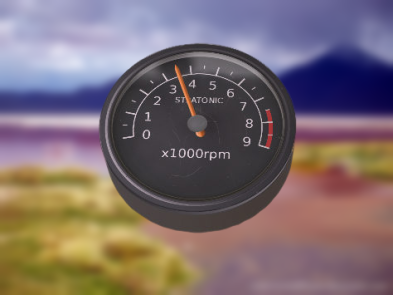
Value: 3500 rpm
